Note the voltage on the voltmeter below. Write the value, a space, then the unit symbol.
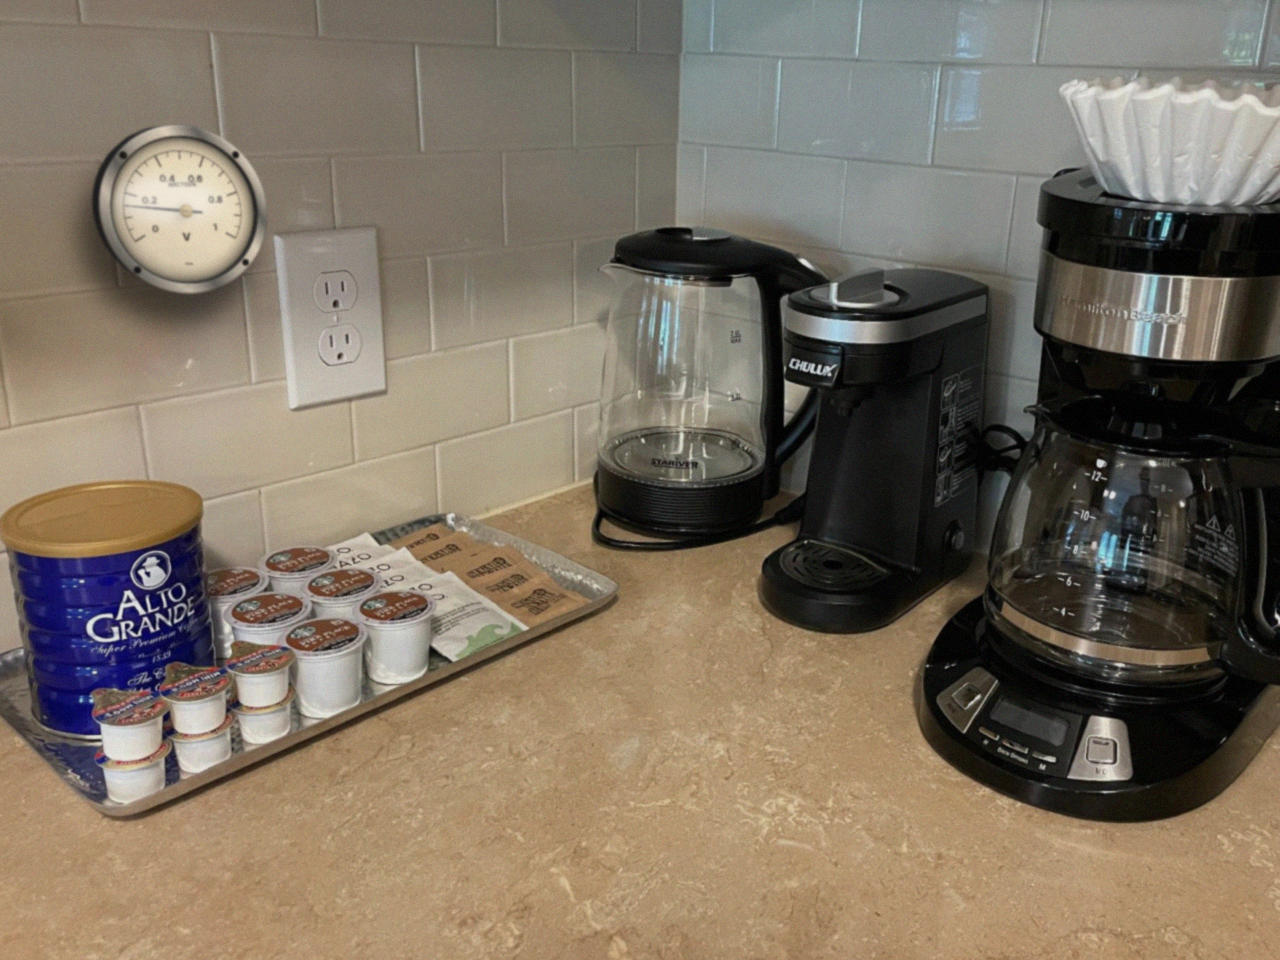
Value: 0.15 V
